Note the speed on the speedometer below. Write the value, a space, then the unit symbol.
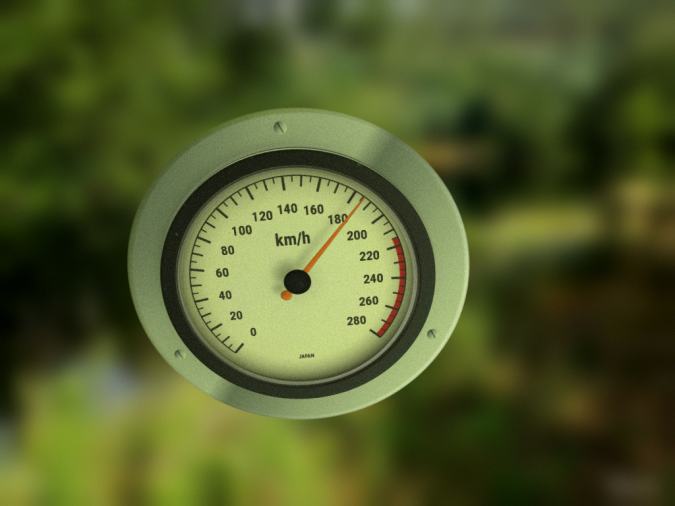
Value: 185 km/h
